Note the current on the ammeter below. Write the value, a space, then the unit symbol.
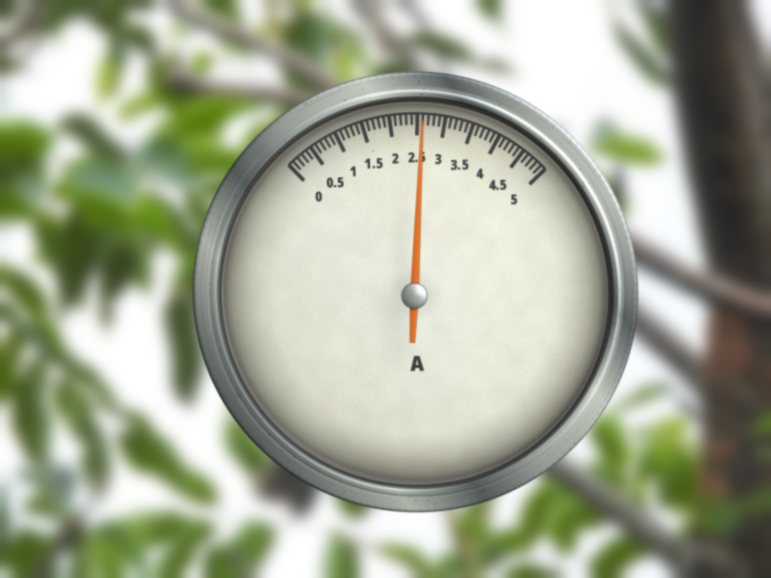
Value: 2.6 A
